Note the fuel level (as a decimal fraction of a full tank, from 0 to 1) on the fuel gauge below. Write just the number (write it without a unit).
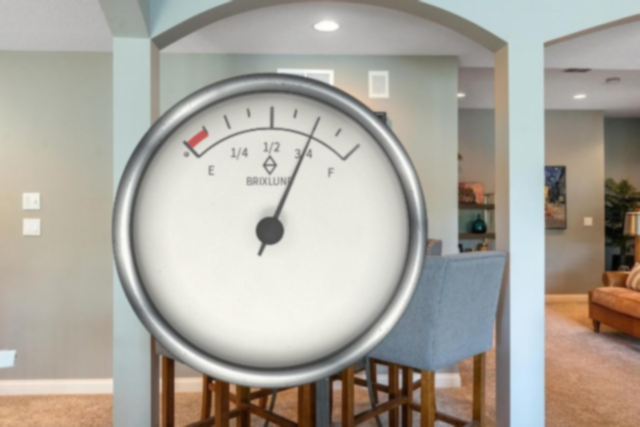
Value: 0.75
